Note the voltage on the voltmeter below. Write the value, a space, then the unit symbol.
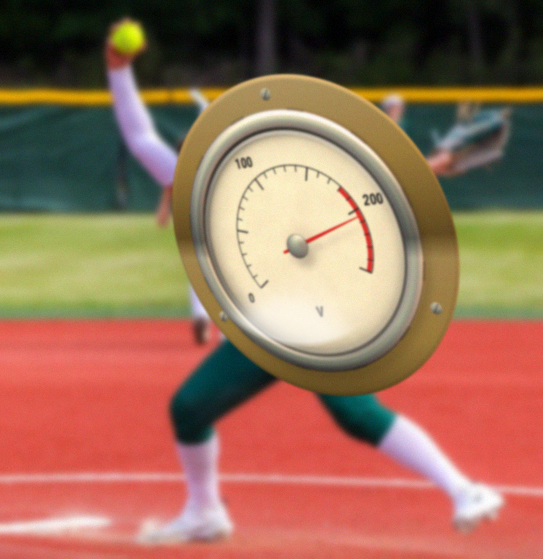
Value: 205 V
